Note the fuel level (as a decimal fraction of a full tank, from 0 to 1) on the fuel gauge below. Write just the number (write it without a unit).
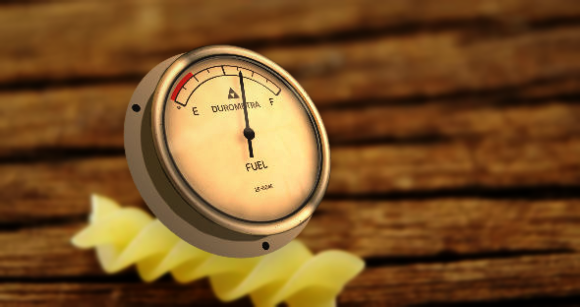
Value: 0.625
